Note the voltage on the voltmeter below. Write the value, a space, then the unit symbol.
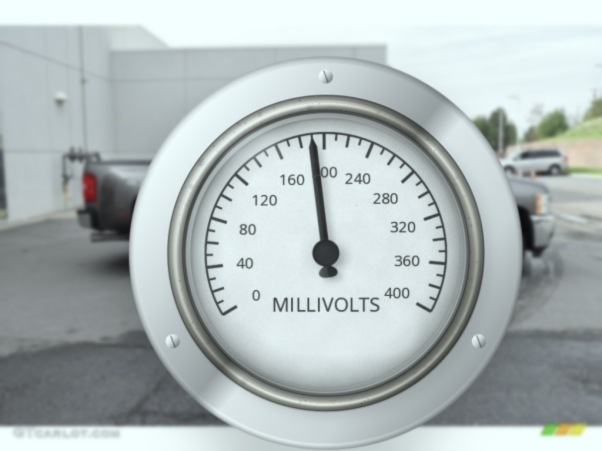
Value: 190 mV
